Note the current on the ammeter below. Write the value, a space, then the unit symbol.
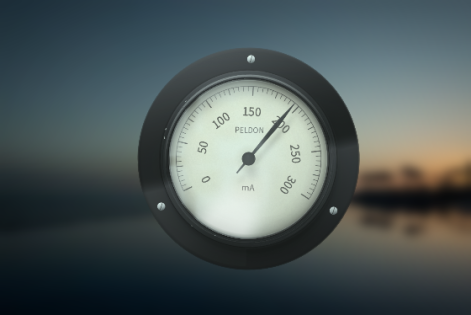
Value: 195 mA
